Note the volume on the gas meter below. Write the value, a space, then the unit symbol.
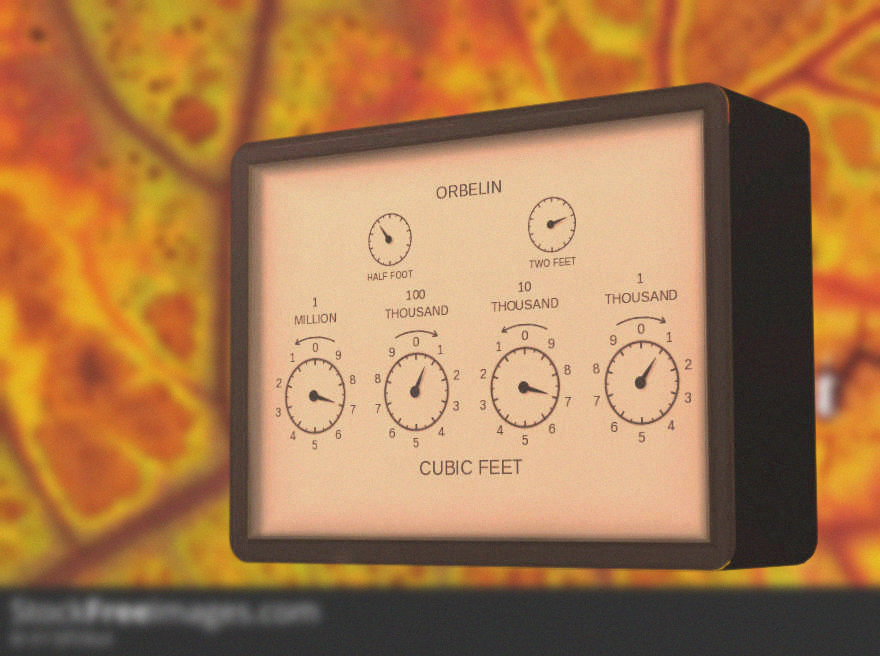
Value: 707100 ft³
